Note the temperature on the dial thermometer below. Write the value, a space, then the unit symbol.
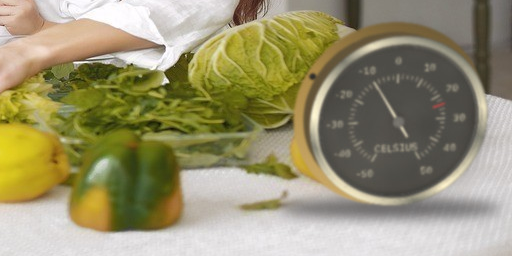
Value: -10 °C
